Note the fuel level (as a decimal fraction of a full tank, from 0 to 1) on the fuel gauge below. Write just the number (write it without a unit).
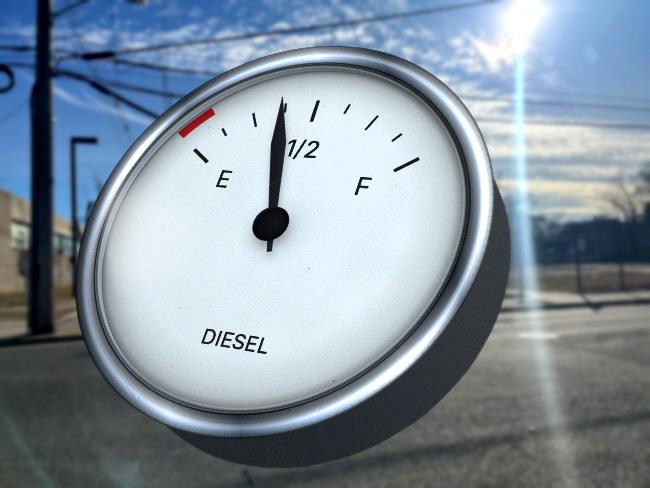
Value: 0.375
